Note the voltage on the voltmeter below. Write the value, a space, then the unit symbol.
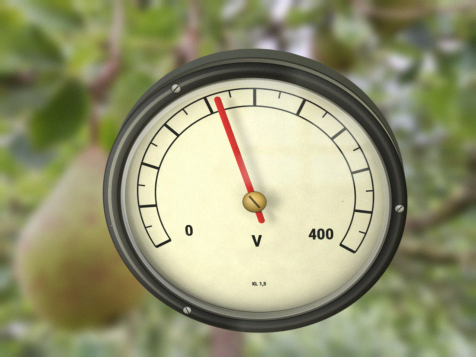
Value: 170 V
